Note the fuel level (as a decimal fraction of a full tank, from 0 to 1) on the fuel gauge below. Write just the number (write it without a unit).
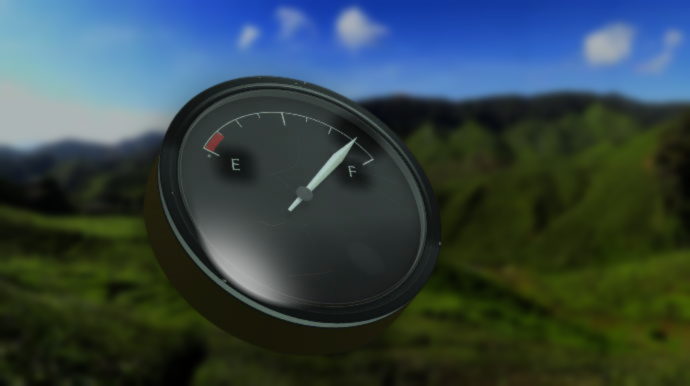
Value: 0.875
